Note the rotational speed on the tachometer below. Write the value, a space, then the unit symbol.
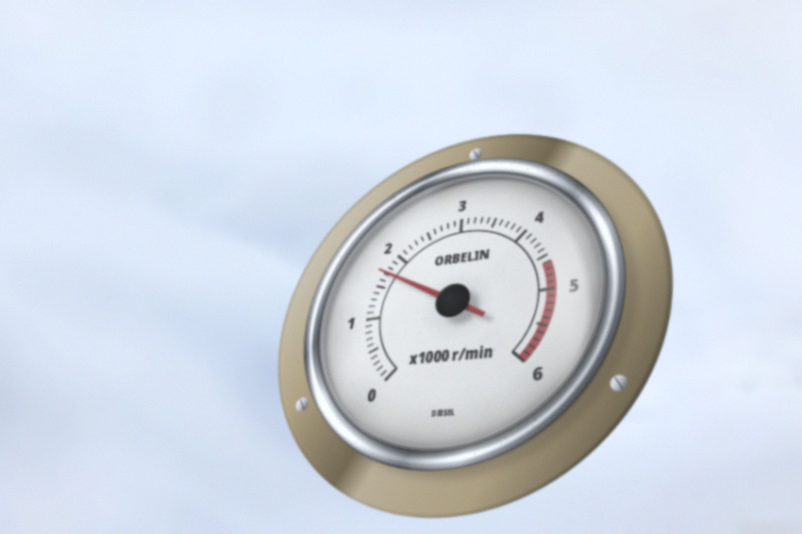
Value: 1700 rpm
